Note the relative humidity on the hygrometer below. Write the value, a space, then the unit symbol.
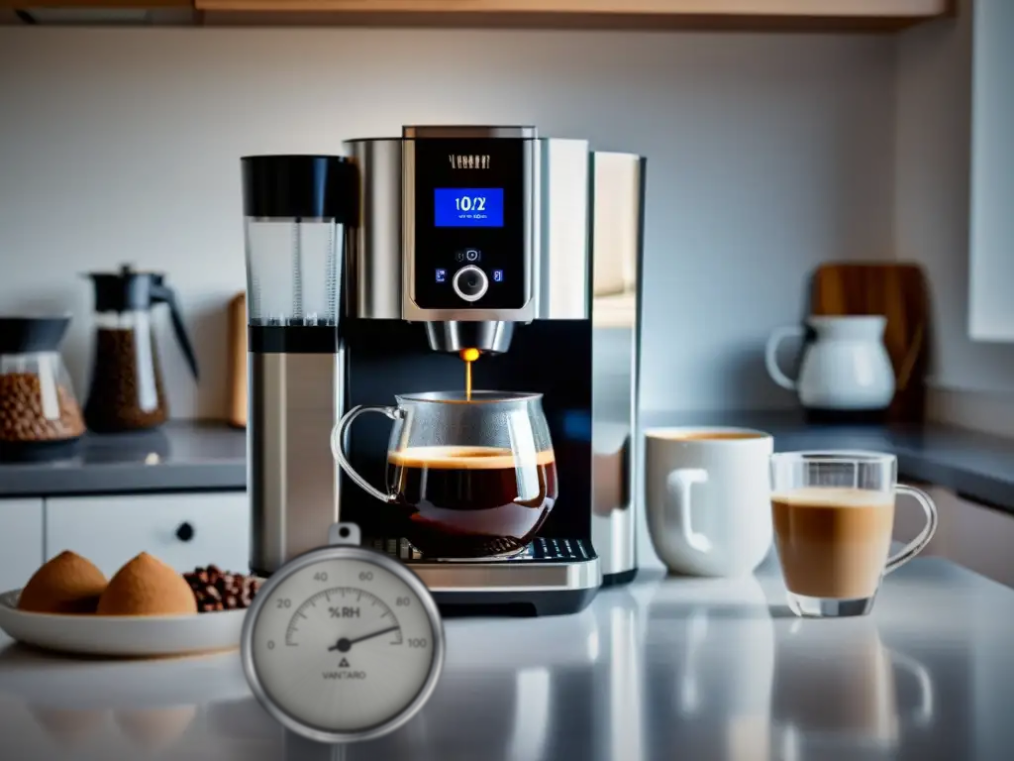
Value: 90 %
